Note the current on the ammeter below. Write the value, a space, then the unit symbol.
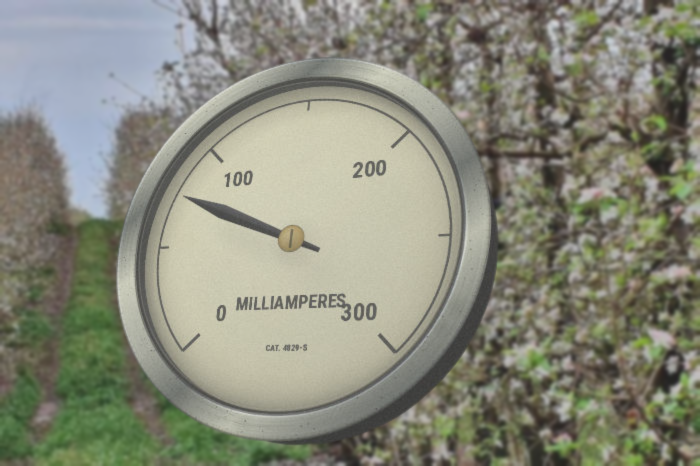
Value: 75 mA
